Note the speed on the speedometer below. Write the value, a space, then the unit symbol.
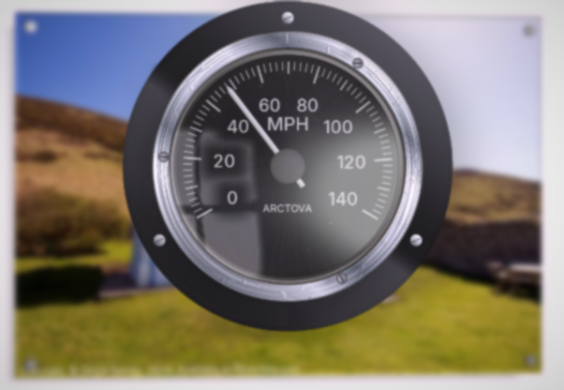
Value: 48 mph
